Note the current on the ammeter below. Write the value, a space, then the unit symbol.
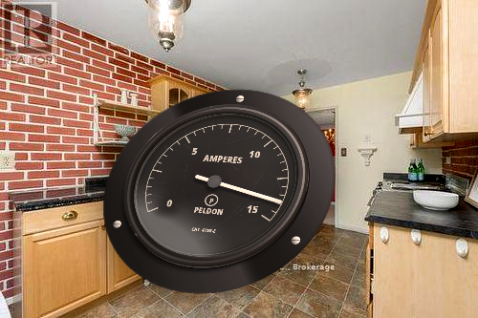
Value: 14 A
